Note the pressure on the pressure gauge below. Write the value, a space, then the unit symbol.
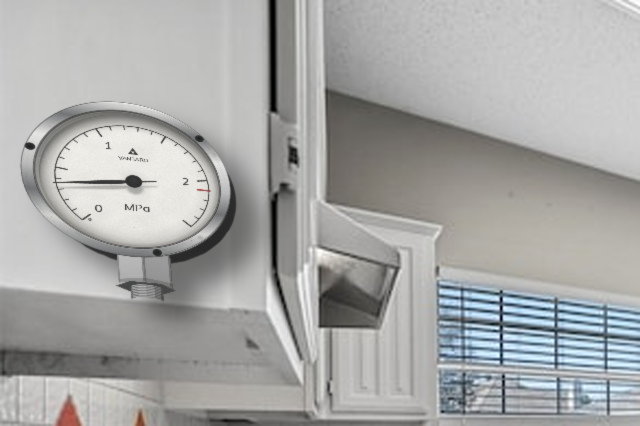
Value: 0.35 MPa
